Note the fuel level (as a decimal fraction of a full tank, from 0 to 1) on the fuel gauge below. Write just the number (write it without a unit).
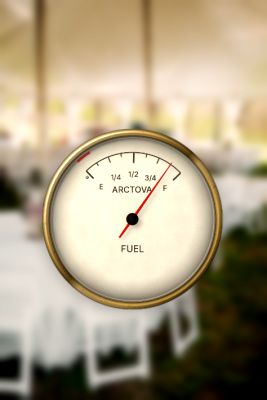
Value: 0.875
